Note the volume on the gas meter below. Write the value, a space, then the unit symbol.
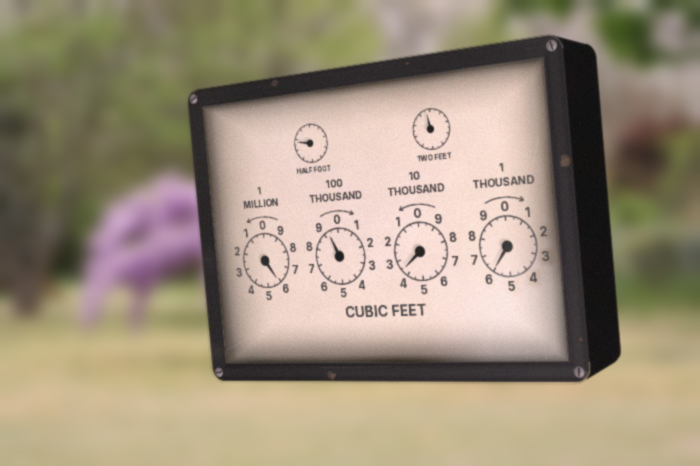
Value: 593600 ft³
